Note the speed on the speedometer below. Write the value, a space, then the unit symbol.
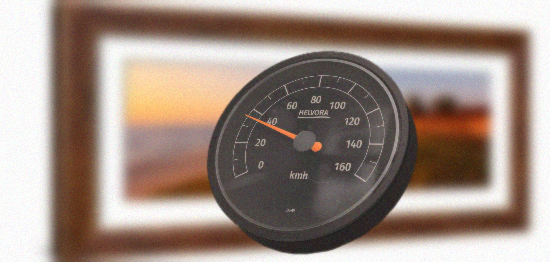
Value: 35 km/h
